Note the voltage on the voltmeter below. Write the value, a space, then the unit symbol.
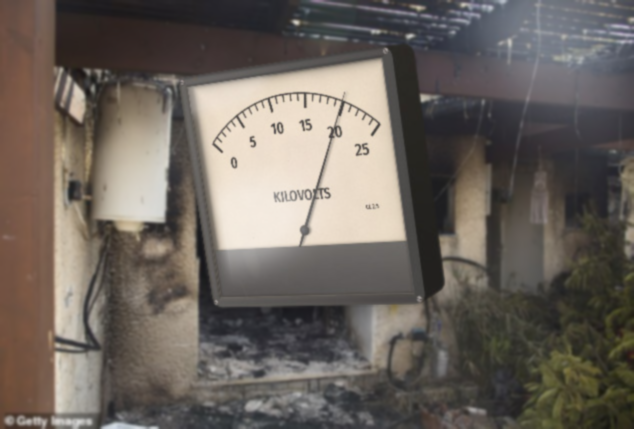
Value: 20 kV
